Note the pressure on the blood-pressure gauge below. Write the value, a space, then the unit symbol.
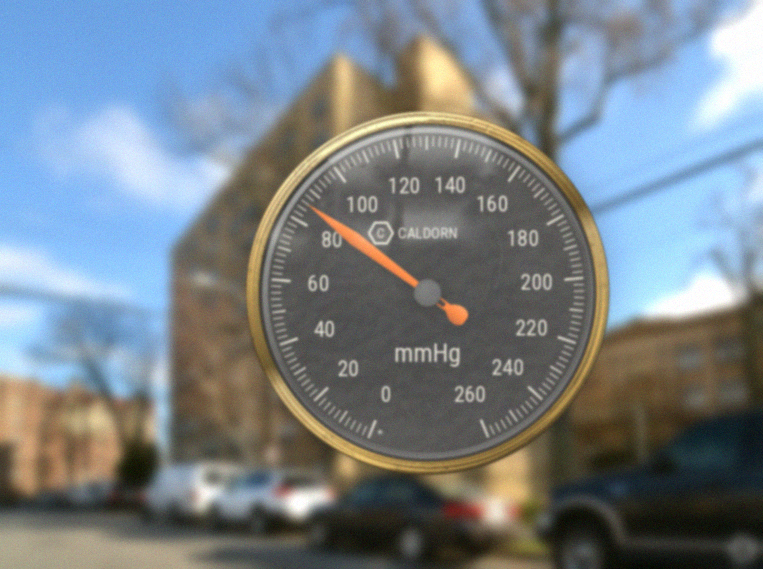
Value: 86 mmHg
